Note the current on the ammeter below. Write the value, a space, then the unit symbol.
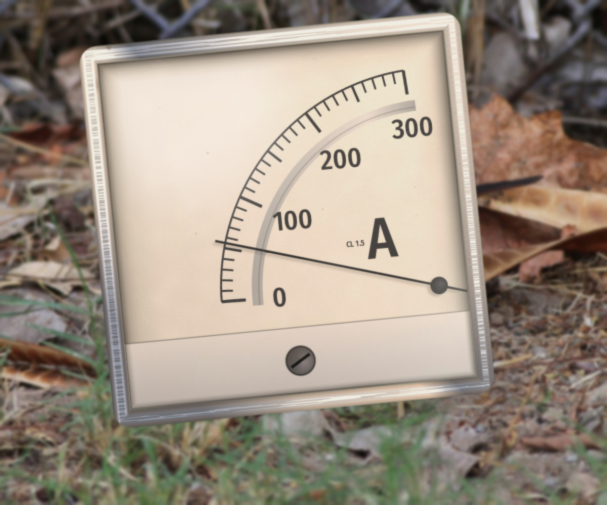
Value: 55 A
